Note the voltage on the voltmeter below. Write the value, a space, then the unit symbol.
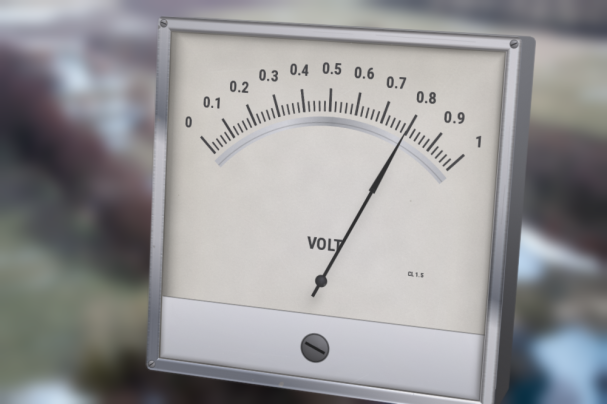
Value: 0.8 V
